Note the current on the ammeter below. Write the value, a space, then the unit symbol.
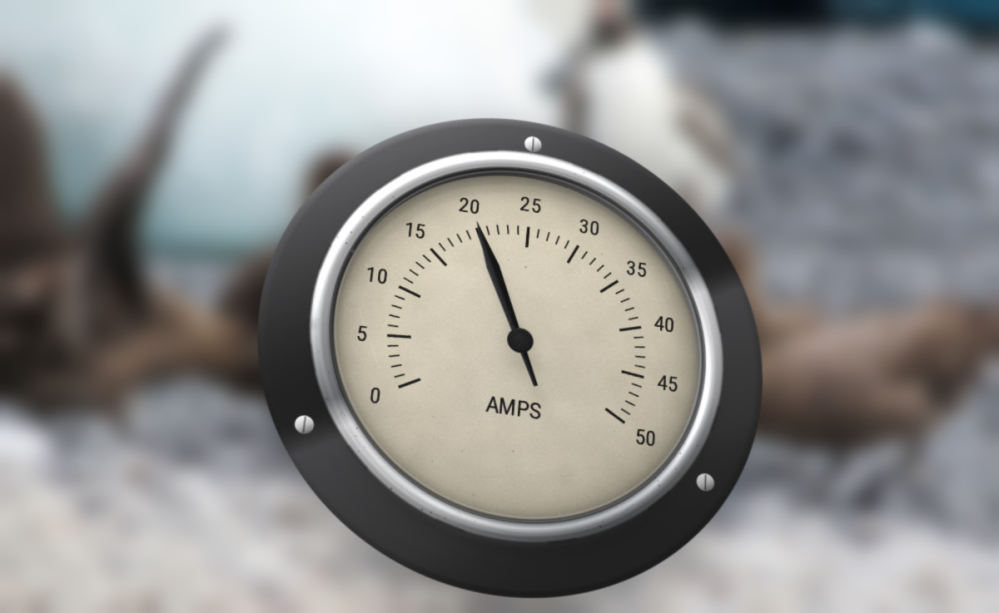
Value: 20 A
